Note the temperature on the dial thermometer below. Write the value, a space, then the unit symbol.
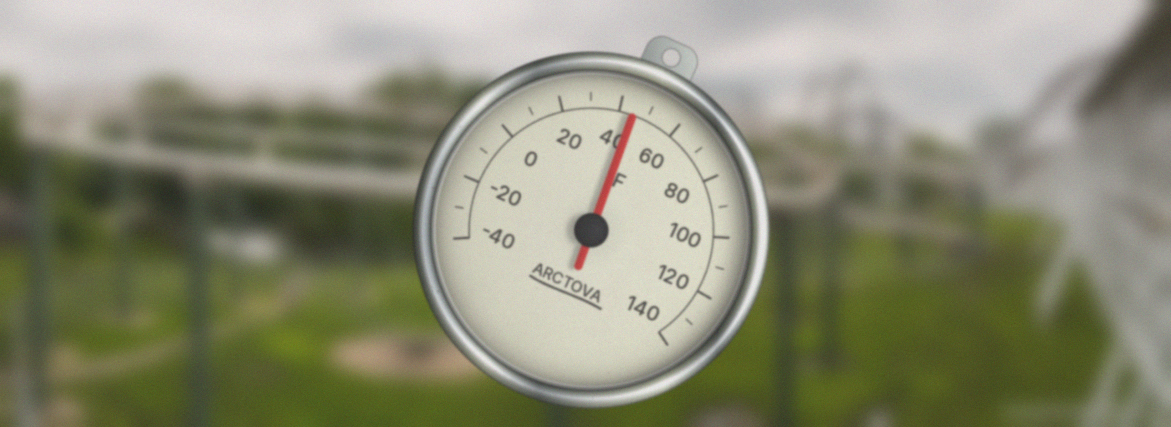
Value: 45 °F
